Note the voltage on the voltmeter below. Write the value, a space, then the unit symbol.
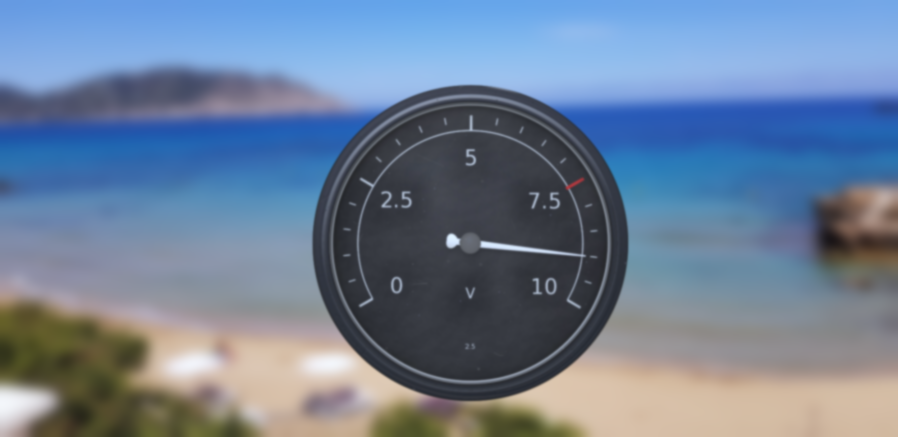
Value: 9 V
